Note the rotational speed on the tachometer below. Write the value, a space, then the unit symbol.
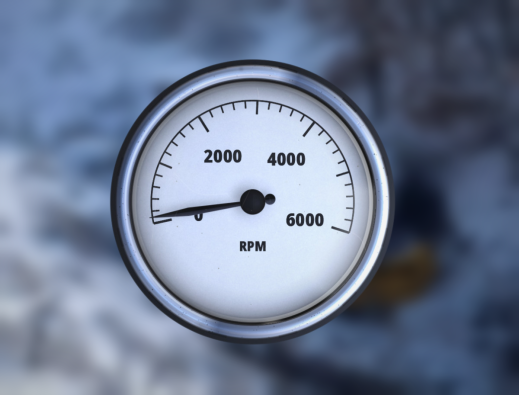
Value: 100 rpm
